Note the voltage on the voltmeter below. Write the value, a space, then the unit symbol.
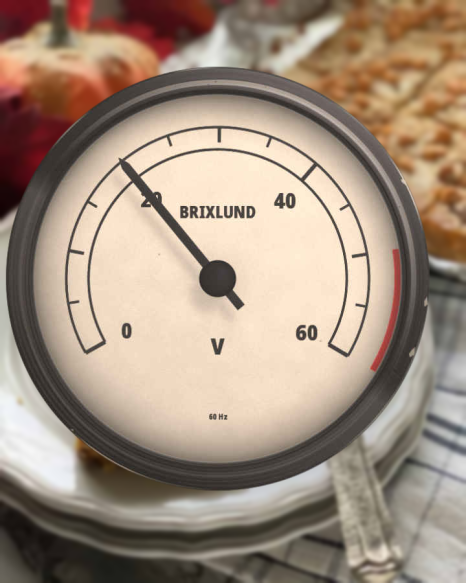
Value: 20 V
